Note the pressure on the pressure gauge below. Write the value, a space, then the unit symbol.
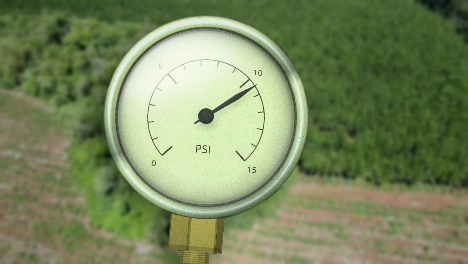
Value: 10.5 psi
